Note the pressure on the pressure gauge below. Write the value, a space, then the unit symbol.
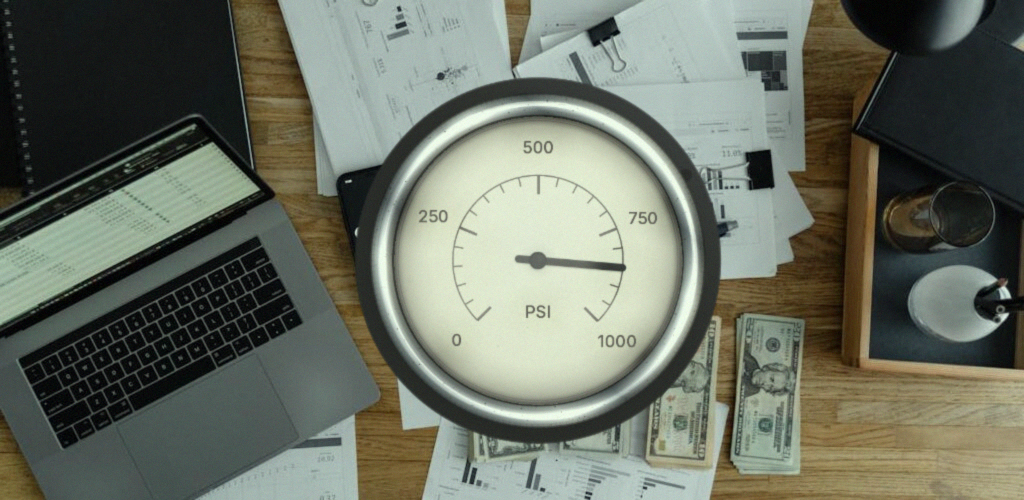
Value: 850 psi
